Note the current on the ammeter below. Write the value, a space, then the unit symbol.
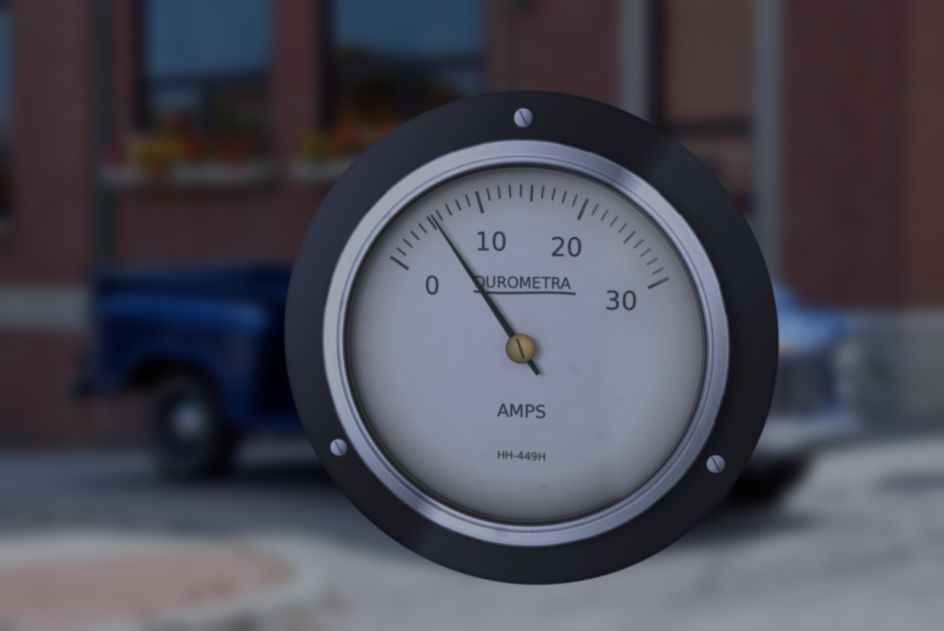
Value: 5.5 A
